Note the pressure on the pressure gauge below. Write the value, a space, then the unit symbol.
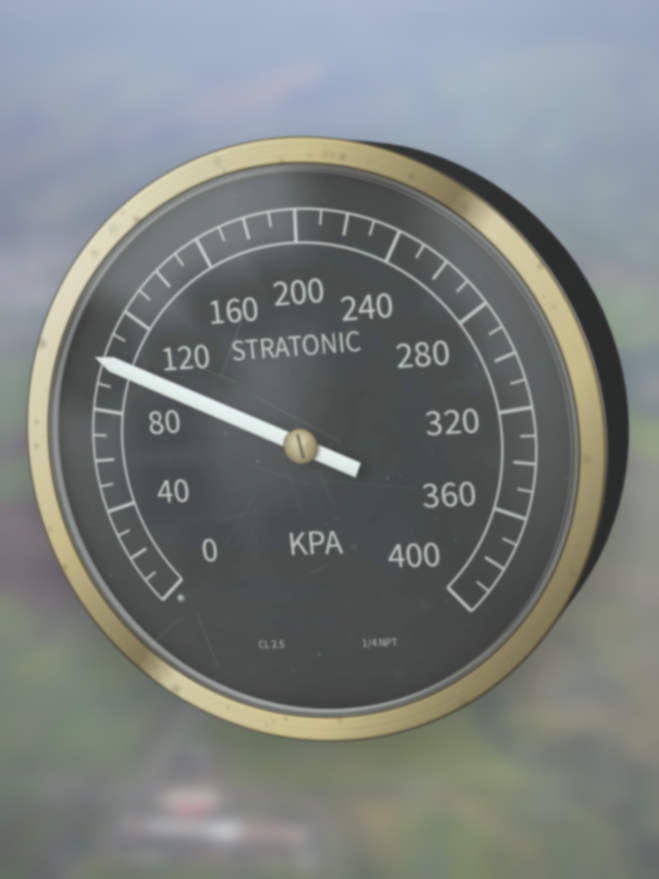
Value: 100 kPa
